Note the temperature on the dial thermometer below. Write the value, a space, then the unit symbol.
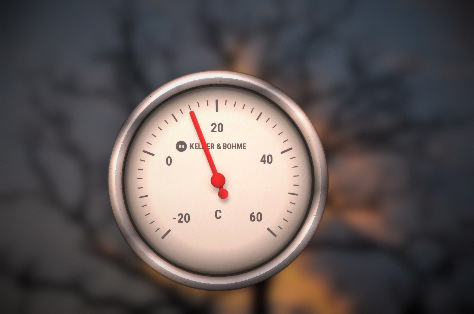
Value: 14 °C
